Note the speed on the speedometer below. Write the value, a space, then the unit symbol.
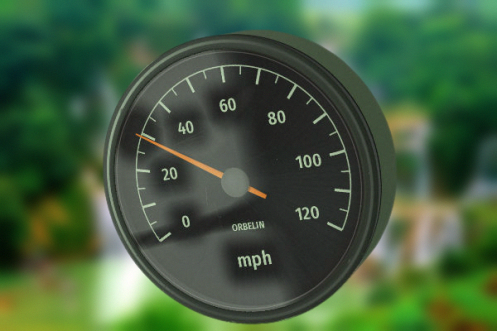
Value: 30 mph
